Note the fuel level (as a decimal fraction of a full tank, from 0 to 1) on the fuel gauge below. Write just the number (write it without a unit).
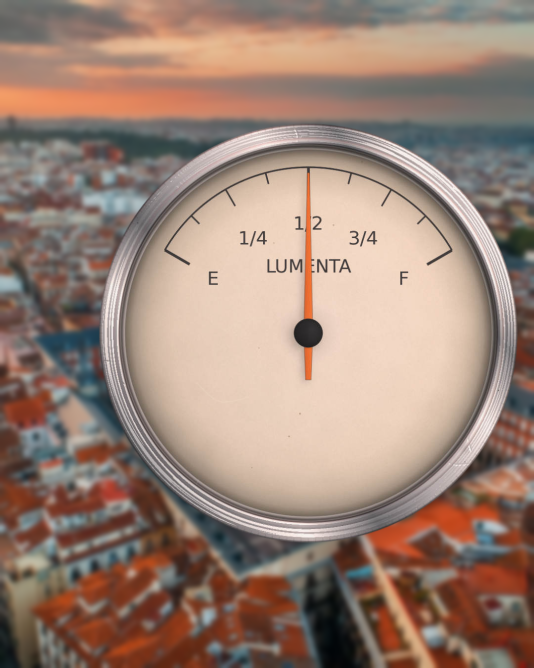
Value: 0.5
